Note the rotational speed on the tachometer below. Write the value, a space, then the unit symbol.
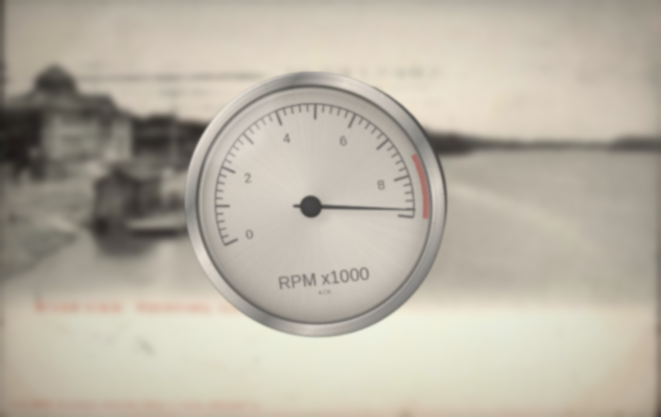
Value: 8800 rpm
